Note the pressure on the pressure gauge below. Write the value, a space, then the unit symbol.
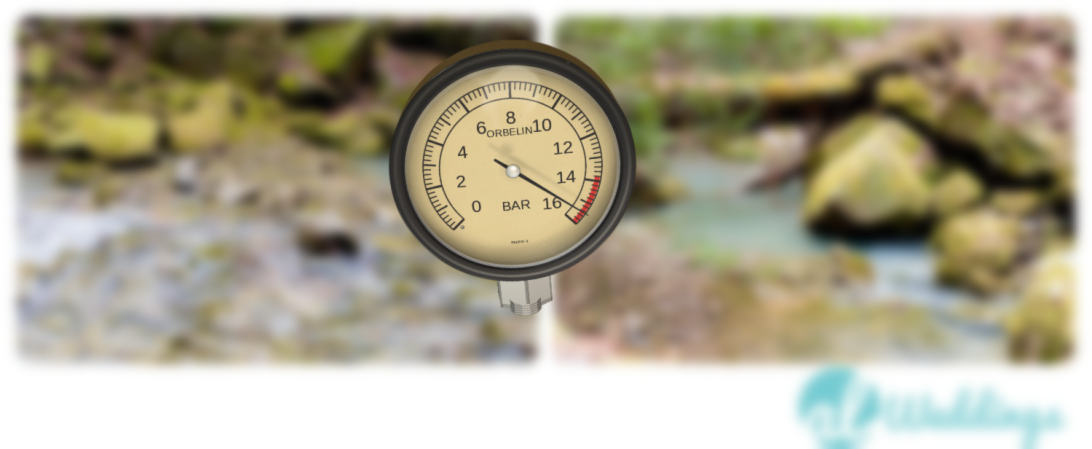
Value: 15.4 bar
